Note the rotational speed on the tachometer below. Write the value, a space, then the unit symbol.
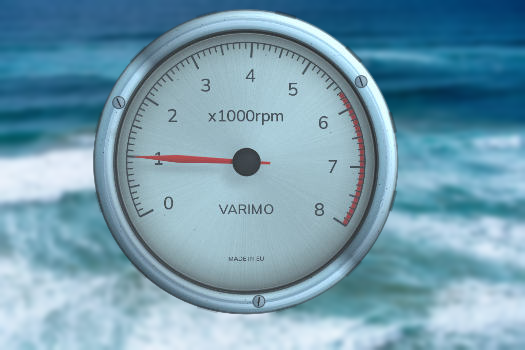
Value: 1000 rpm
